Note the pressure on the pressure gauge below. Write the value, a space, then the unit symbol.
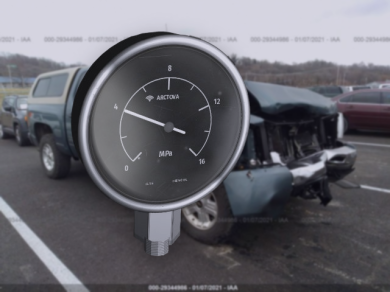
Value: 4 MPa
